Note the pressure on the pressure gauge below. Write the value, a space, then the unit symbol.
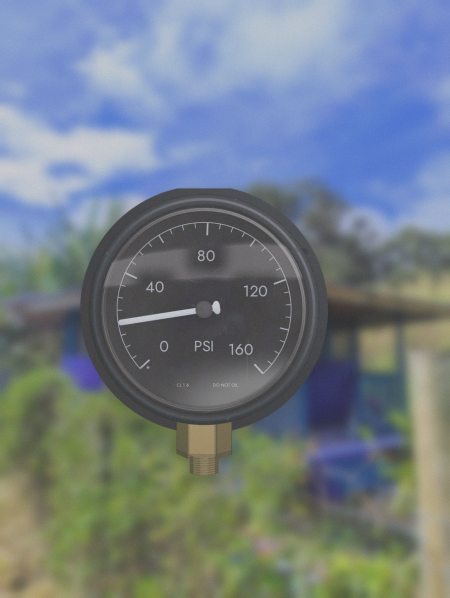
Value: 20 psi
